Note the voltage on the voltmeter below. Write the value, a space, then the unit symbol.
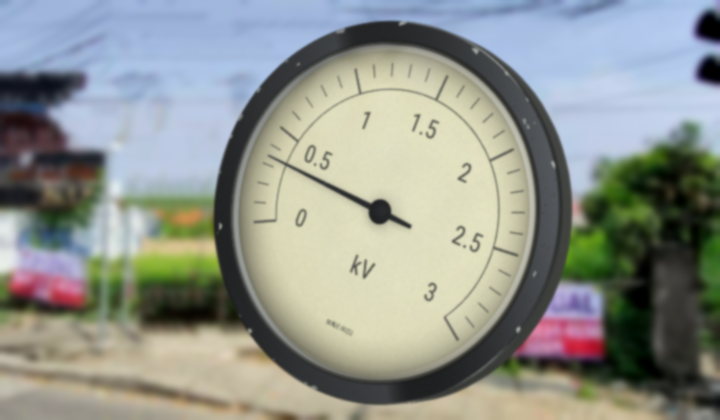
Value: 0.35 kV
